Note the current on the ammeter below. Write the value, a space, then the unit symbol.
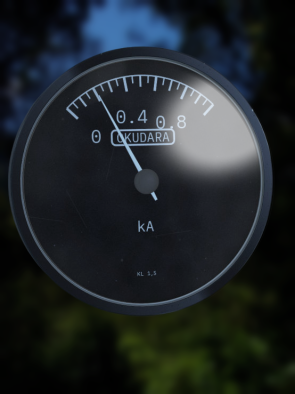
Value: 0.2 kA
